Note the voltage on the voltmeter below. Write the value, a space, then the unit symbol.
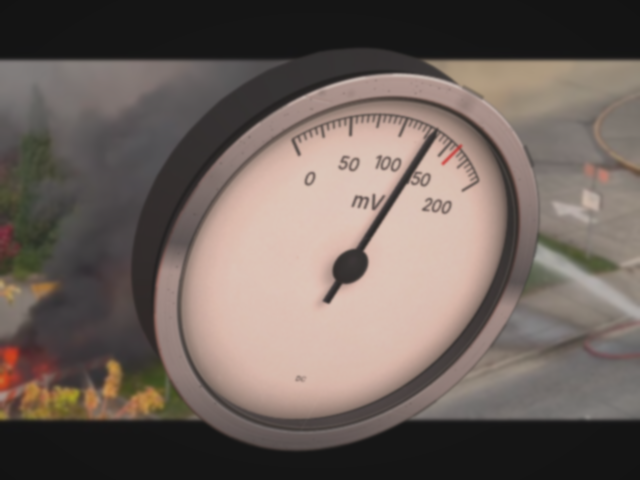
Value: 125 mV
